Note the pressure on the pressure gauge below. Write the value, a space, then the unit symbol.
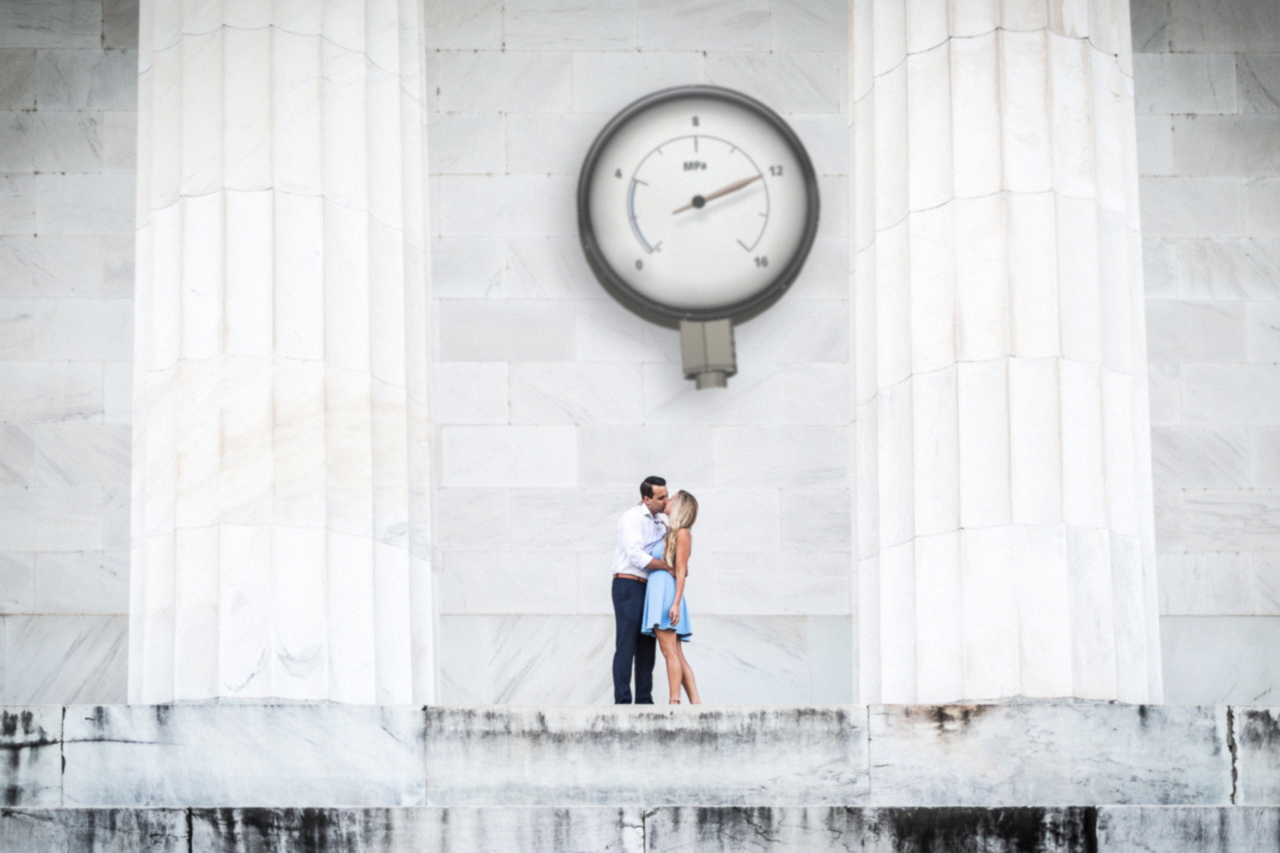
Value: 12 MPa
